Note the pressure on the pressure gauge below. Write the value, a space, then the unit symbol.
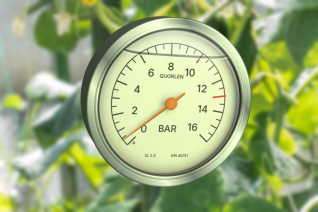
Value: 0.5 bar
